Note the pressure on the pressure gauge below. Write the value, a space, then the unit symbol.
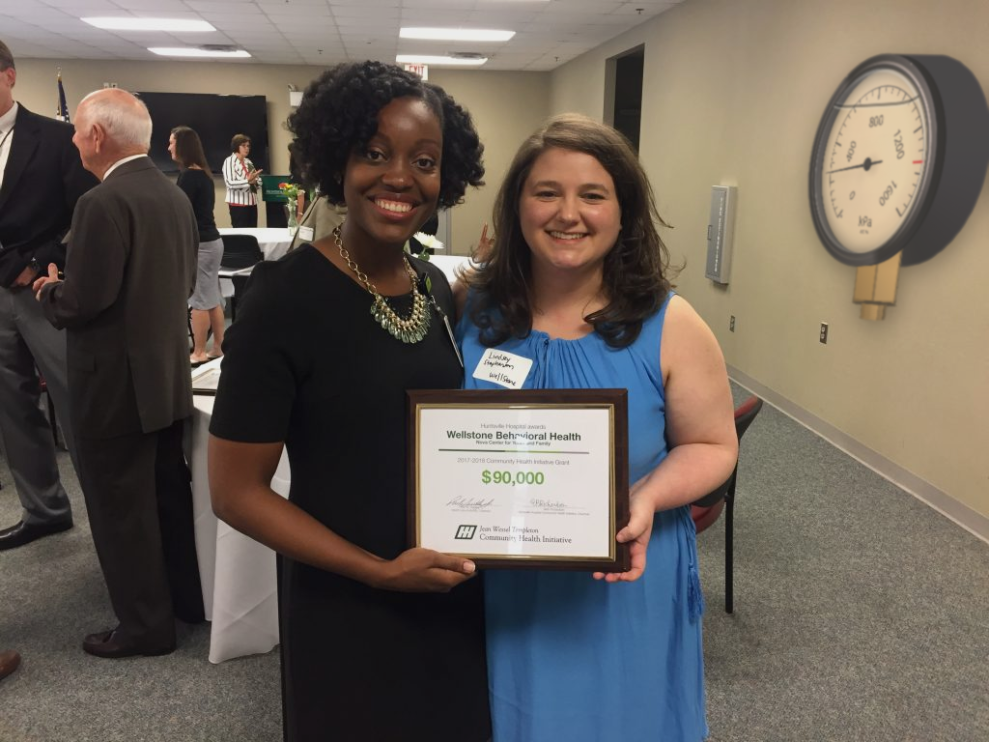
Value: 250 kPa
